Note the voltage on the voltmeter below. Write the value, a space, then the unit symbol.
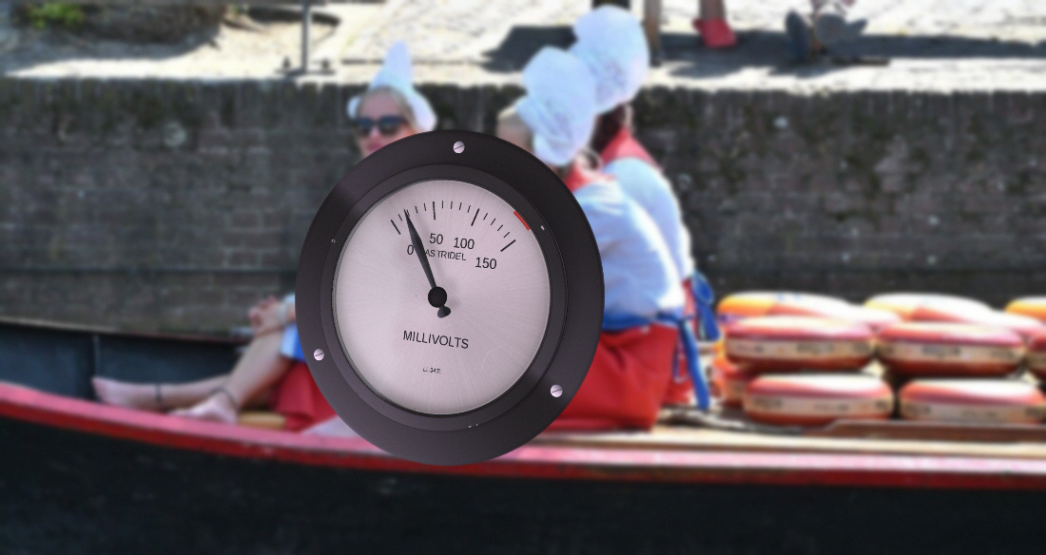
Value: 20 mV
